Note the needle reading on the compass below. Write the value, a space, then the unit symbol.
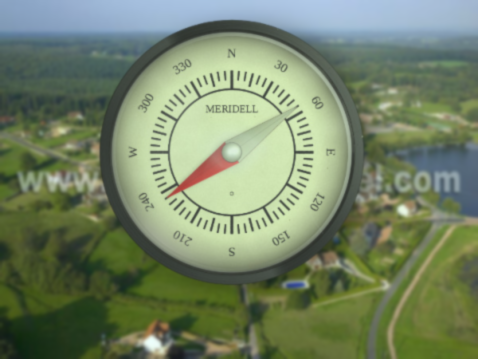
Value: 235 °
